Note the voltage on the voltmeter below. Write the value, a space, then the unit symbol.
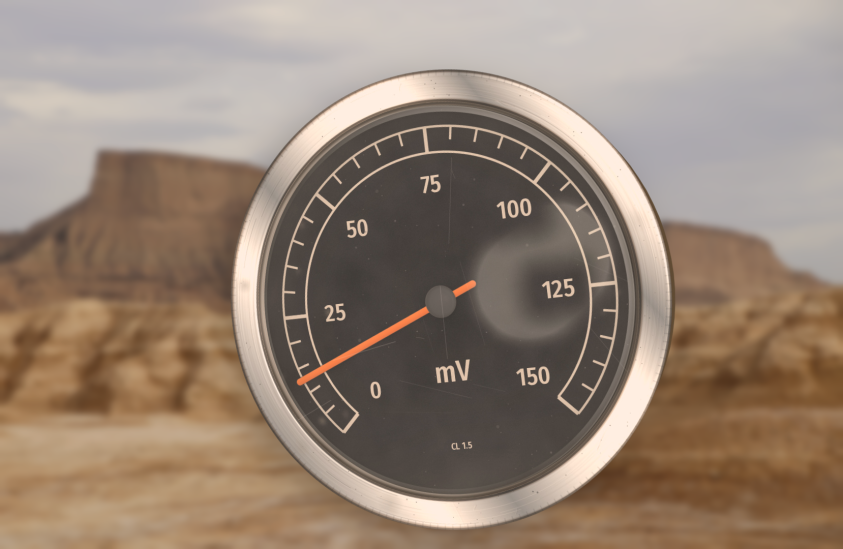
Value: 12.5 mV
